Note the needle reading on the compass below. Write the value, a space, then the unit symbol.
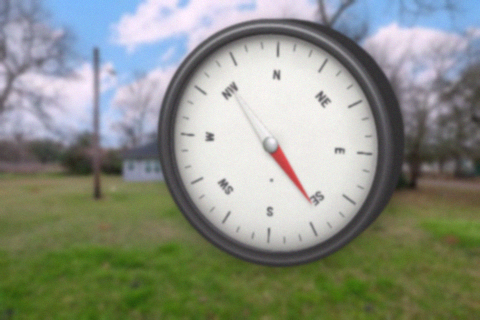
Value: 140 °
